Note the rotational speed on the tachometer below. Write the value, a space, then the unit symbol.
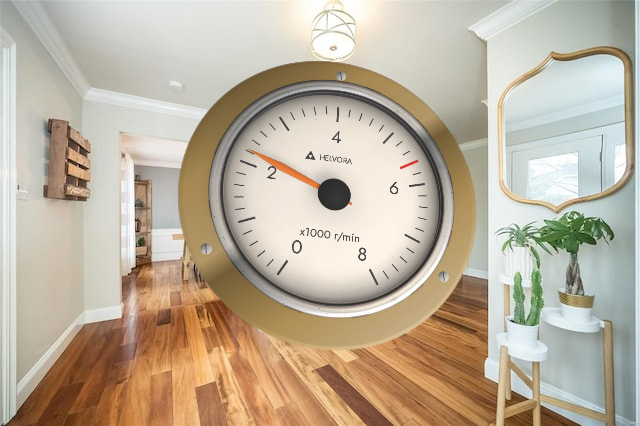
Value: 2200 rpm
